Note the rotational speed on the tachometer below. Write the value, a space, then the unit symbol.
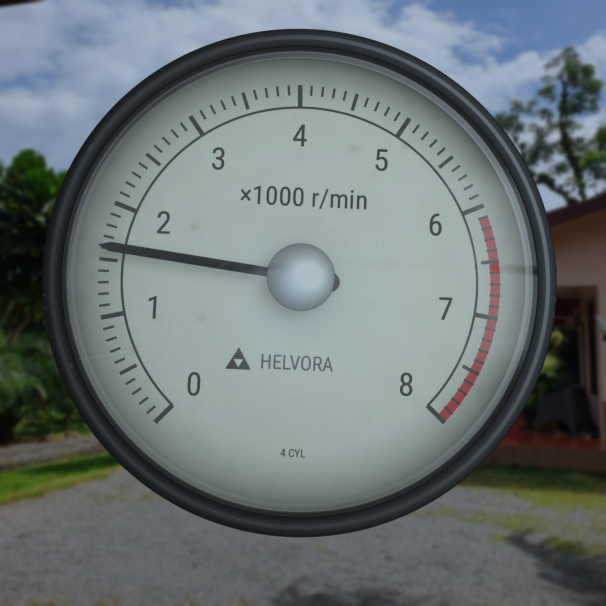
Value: 1600 rpm
